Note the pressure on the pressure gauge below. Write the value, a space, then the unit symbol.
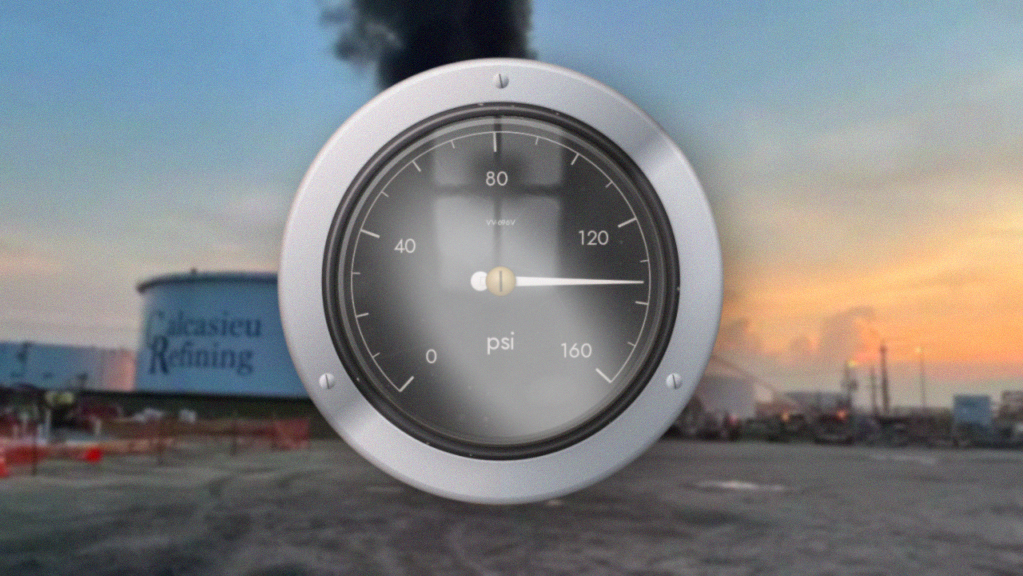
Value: 135 psi
